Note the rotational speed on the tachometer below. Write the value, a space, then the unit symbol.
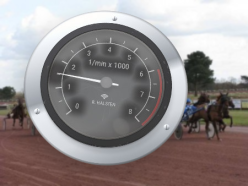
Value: 1500 rpm
